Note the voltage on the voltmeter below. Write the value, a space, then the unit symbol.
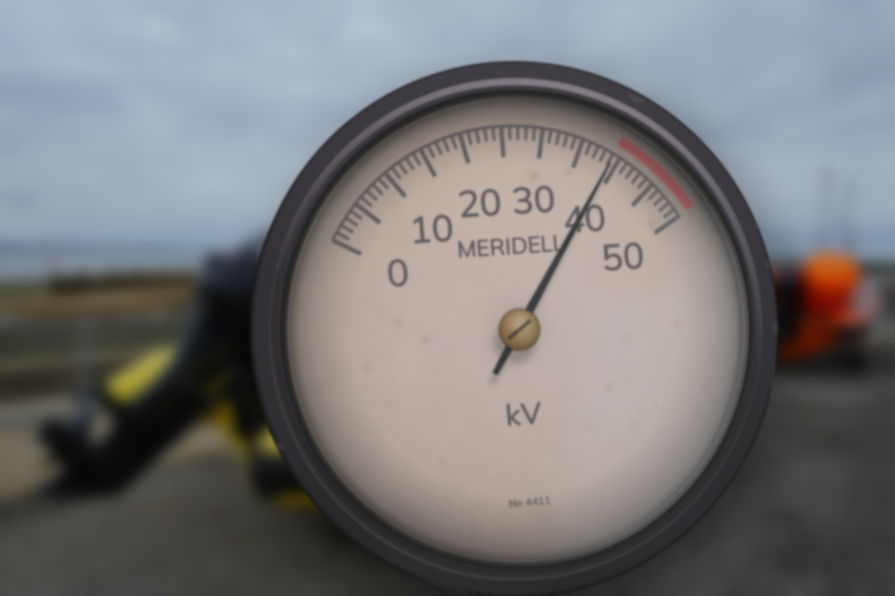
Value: 39 kV
